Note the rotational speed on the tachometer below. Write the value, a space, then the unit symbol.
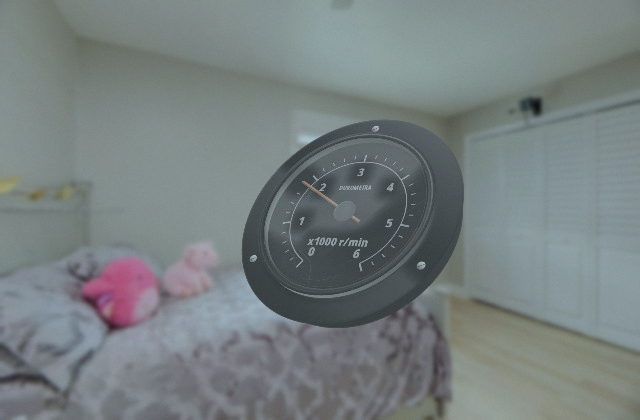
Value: 1800 rpm
